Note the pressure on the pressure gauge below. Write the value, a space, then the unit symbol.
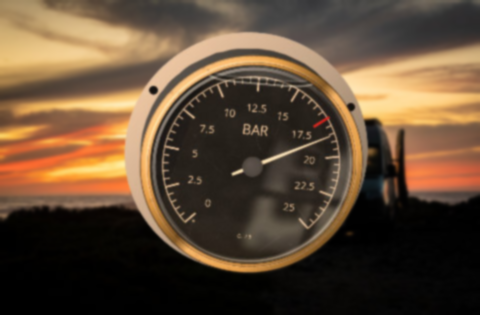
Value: 18.5 bar
